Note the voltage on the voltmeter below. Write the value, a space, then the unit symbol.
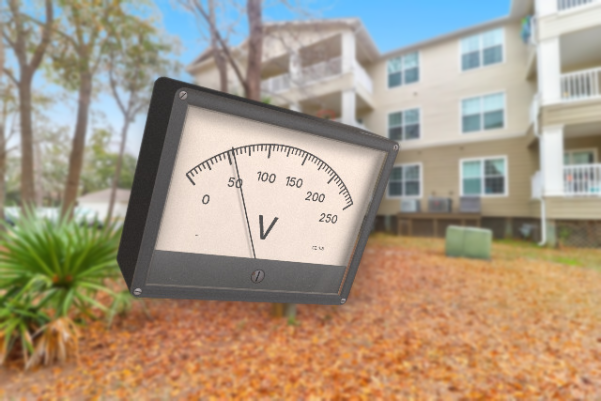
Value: 55 V
